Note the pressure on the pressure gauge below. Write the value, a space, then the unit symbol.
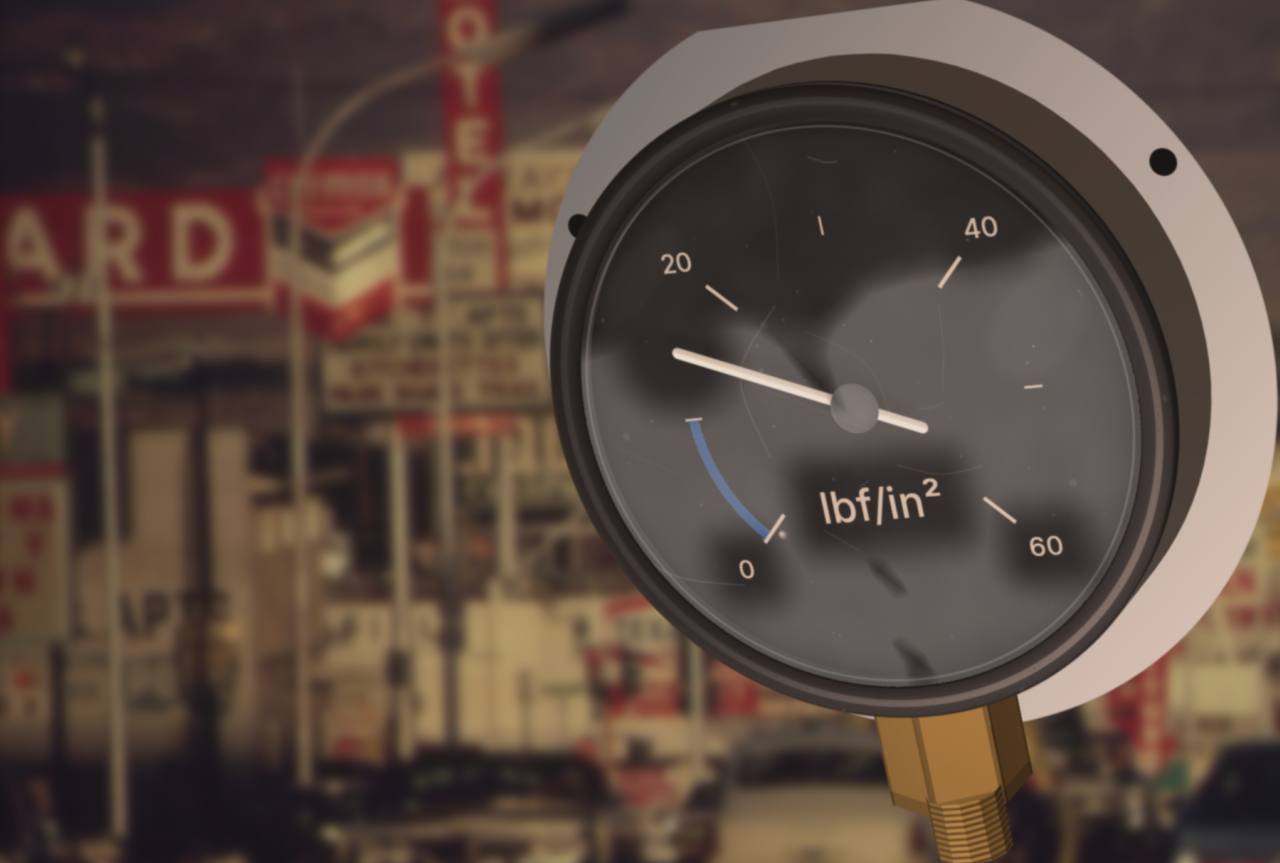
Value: 15 psi
